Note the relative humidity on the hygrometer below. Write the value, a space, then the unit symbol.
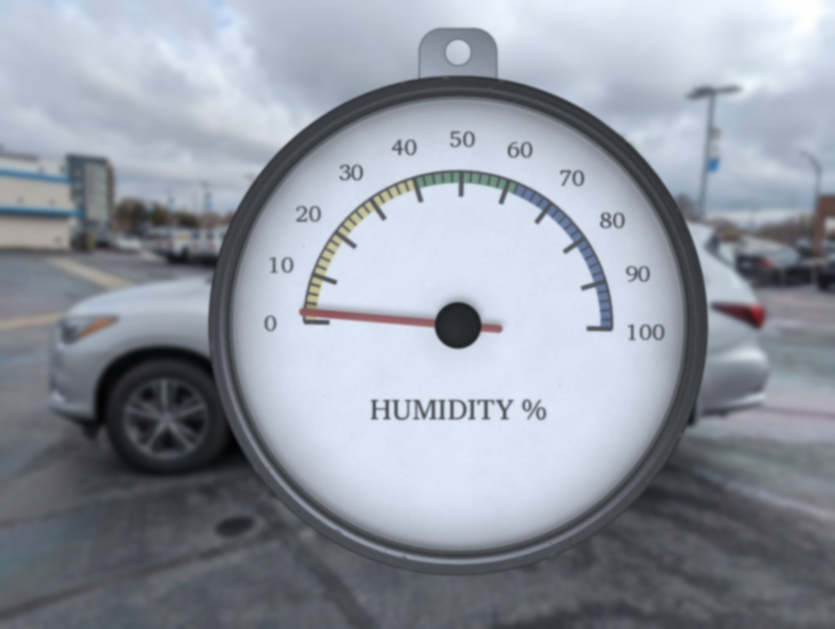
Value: 2 %
